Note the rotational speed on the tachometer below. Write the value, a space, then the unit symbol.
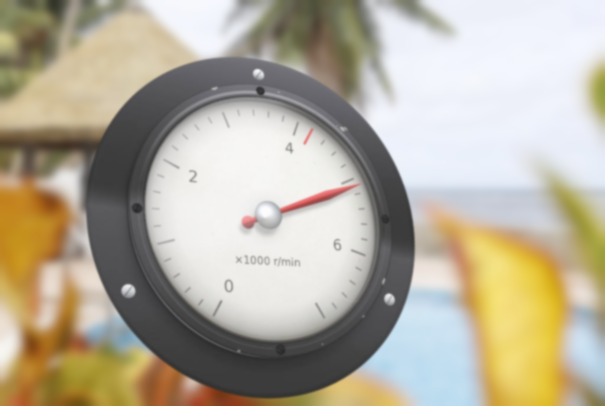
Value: 5100 rpm
